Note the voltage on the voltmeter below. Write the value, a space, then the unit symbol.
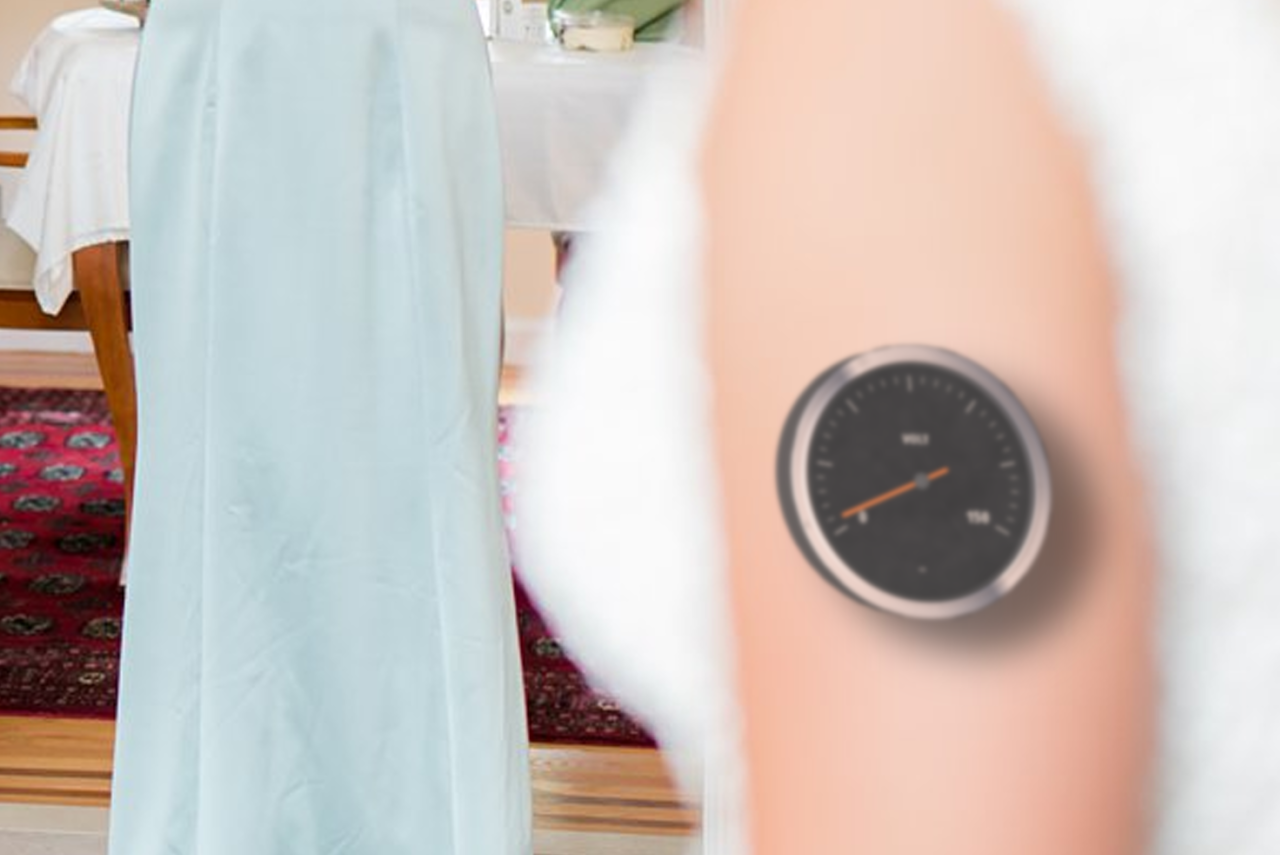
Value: 5 V
